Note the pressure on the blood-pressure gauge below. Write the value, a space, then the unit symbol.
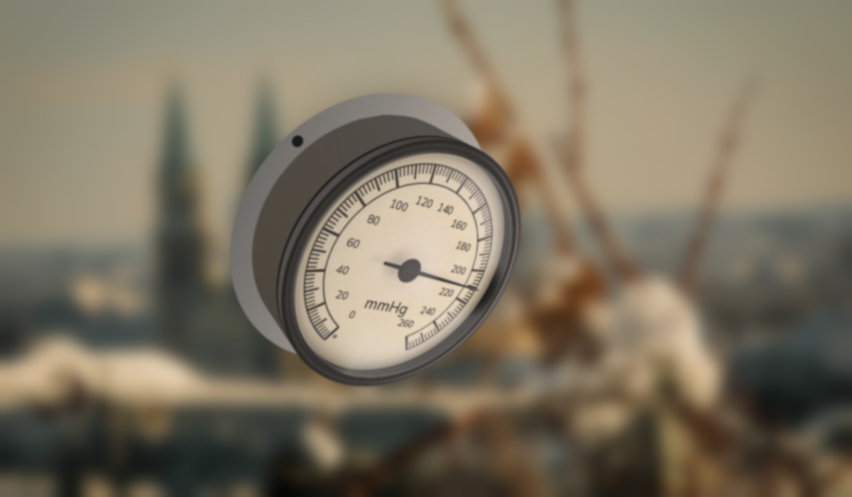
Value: 210 mmHg
